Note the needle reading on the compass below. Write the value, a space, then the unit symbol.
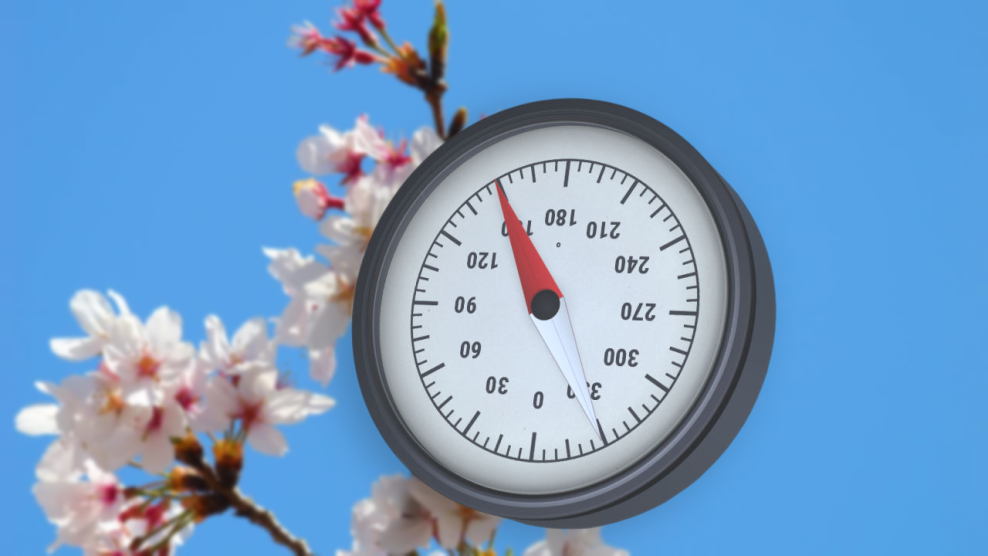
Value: 150 °
